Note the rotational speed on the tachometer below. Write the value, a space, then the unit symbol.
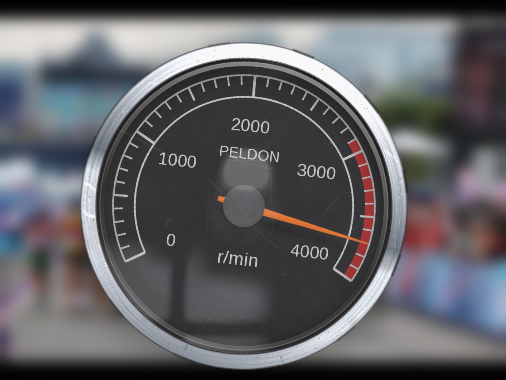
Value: 3700 rpm
